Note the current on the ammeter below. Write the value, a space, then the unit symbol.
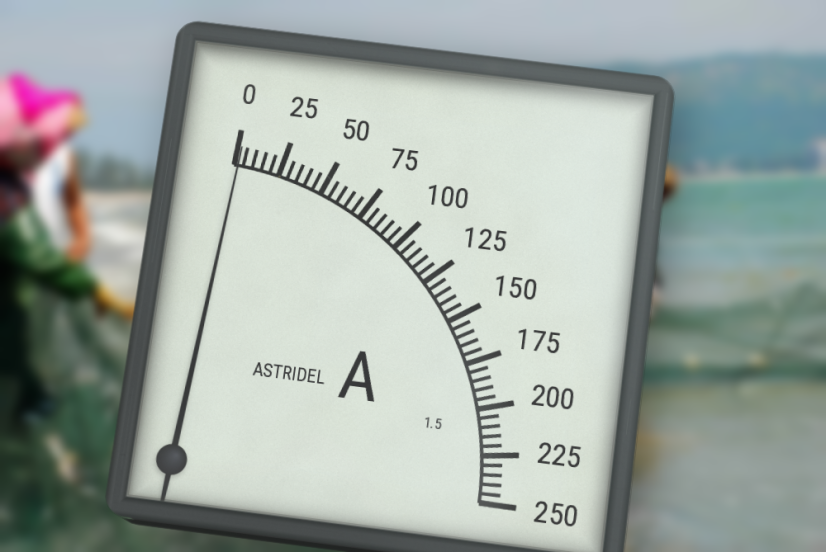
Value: 2.5 A
